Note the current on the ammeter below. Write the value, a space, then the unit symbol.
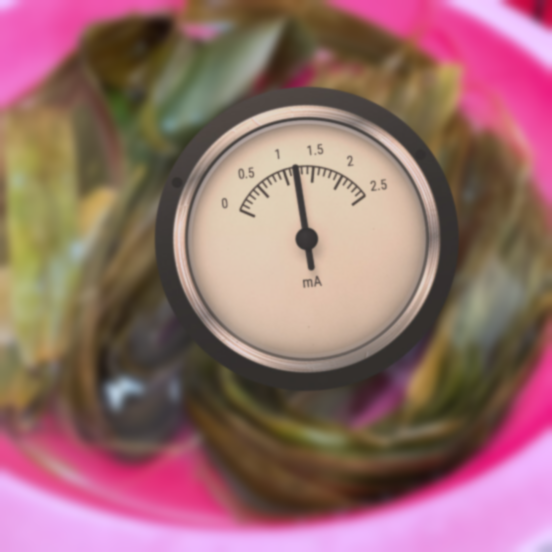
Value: 1.2 mA
